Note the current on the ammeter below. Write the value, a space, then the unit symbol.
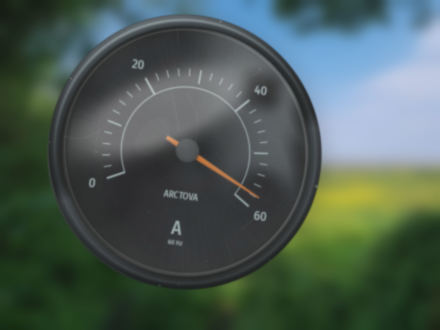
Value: 58 A
